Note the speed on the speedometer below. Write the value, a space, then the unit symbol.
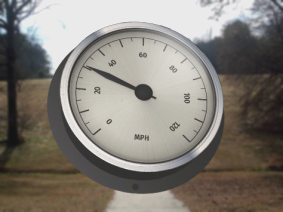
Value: 30 mph
